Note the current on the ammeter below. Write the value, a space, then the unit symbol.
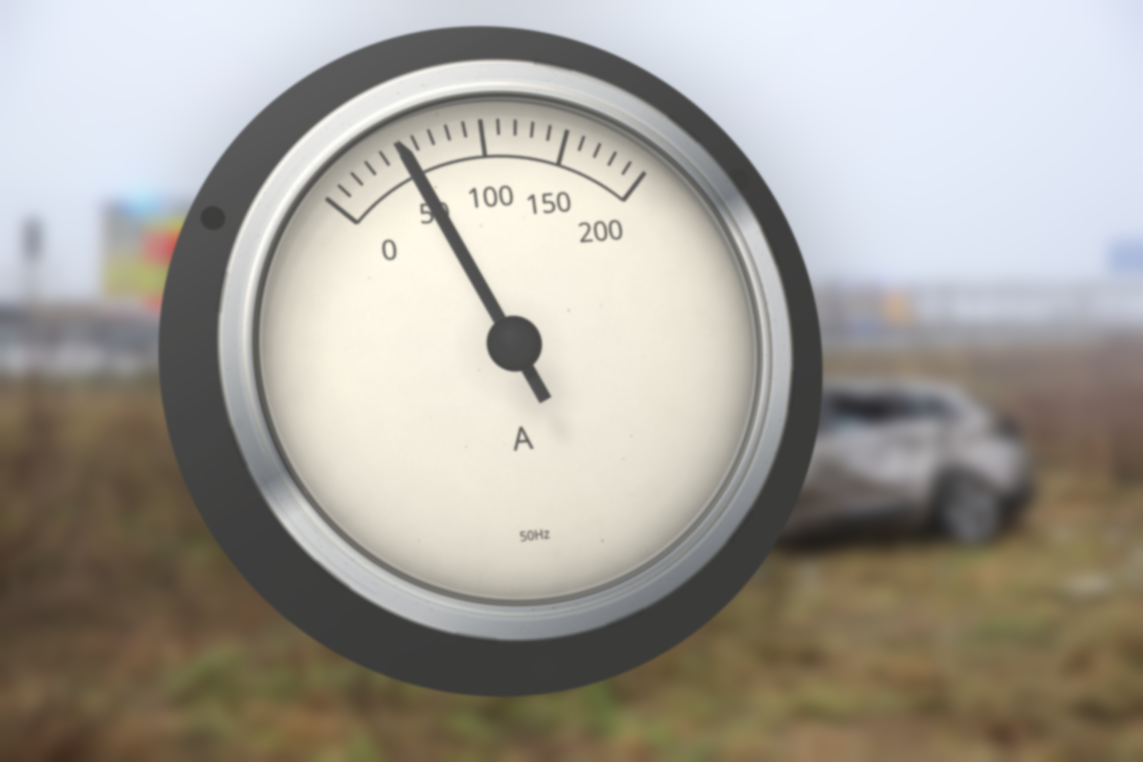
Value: 50 A
